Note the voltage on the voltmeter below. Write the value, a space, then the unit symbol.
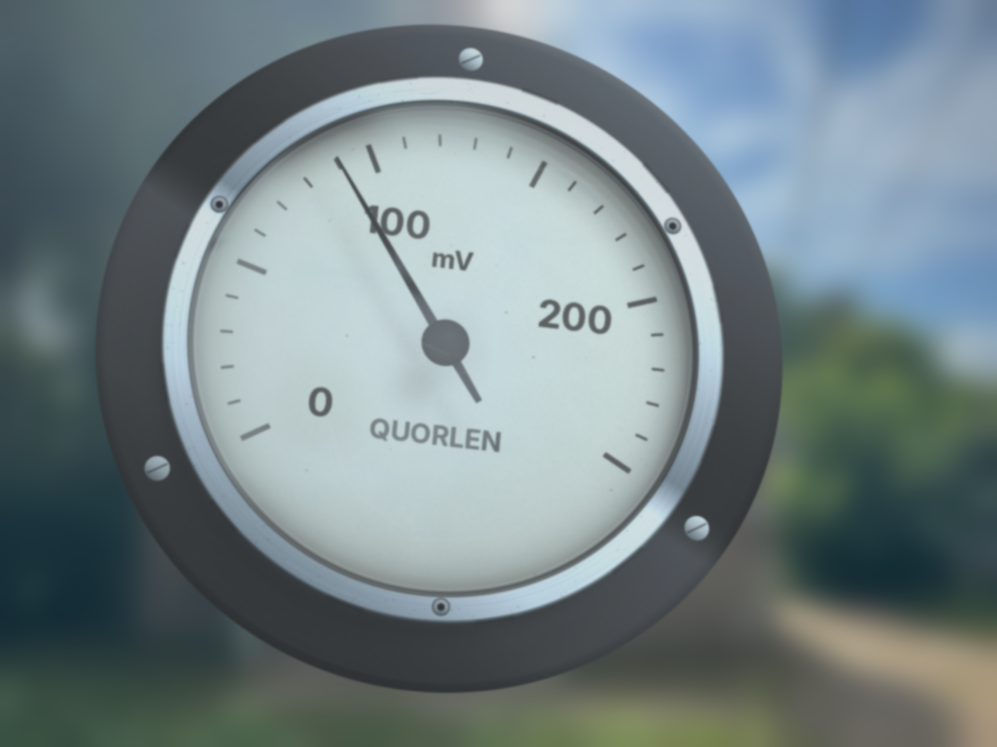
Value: 90 mV
